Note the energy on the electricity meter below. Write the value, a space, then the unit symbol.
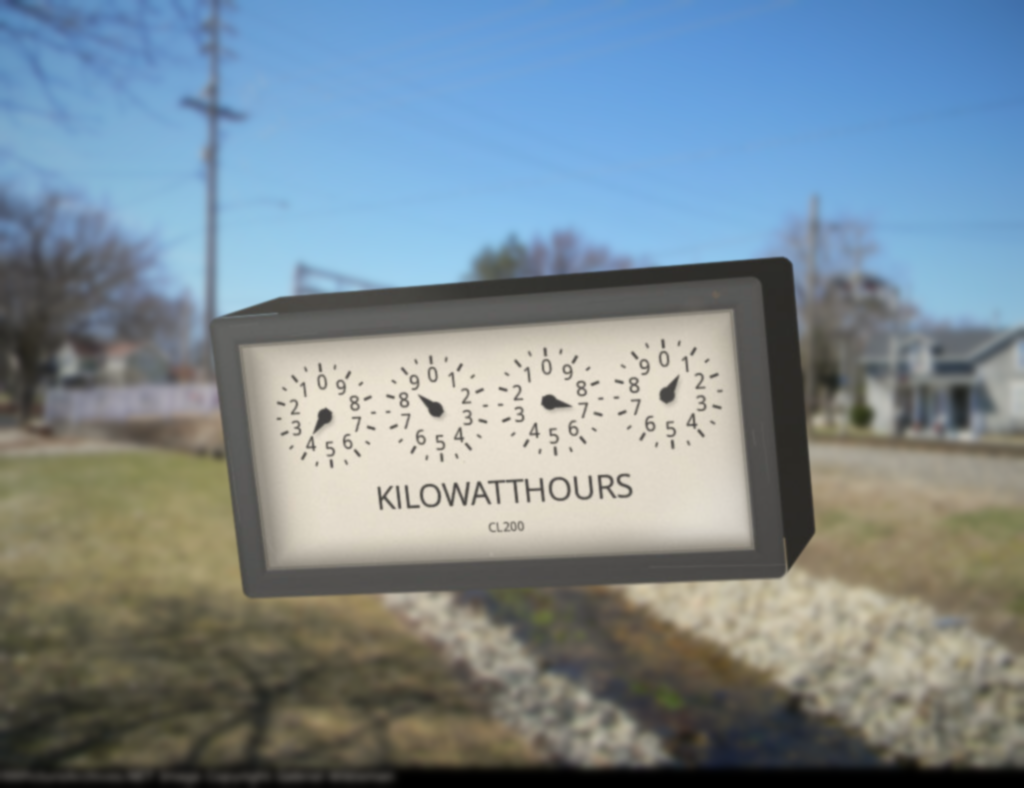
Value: 3871 kWh
